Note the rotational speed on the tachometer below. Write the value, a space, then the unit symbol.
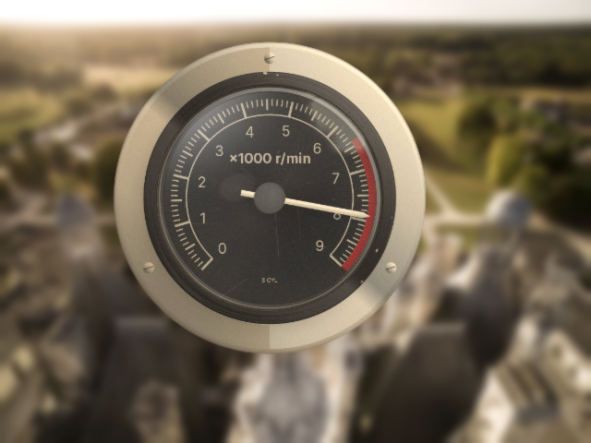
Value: 7900 rpm
